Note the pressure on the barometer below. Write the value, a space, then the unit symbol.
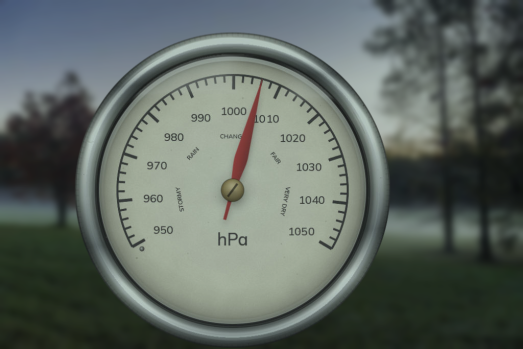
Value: 1006 hPa
